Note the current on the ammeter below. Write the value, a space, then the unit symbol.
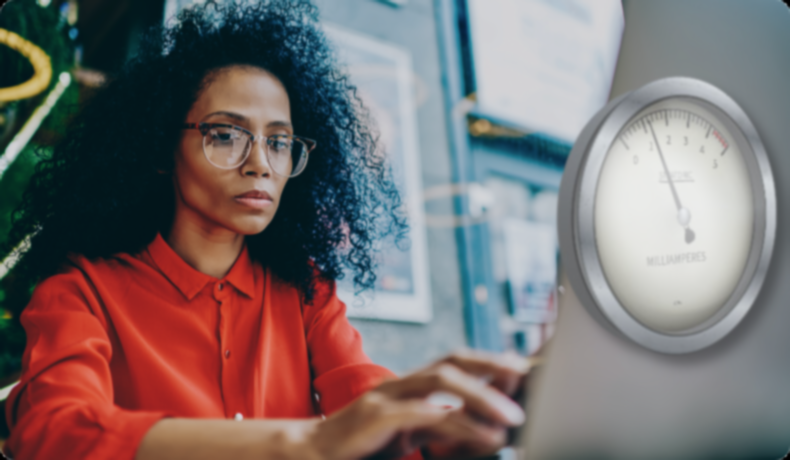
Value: 1 mA
